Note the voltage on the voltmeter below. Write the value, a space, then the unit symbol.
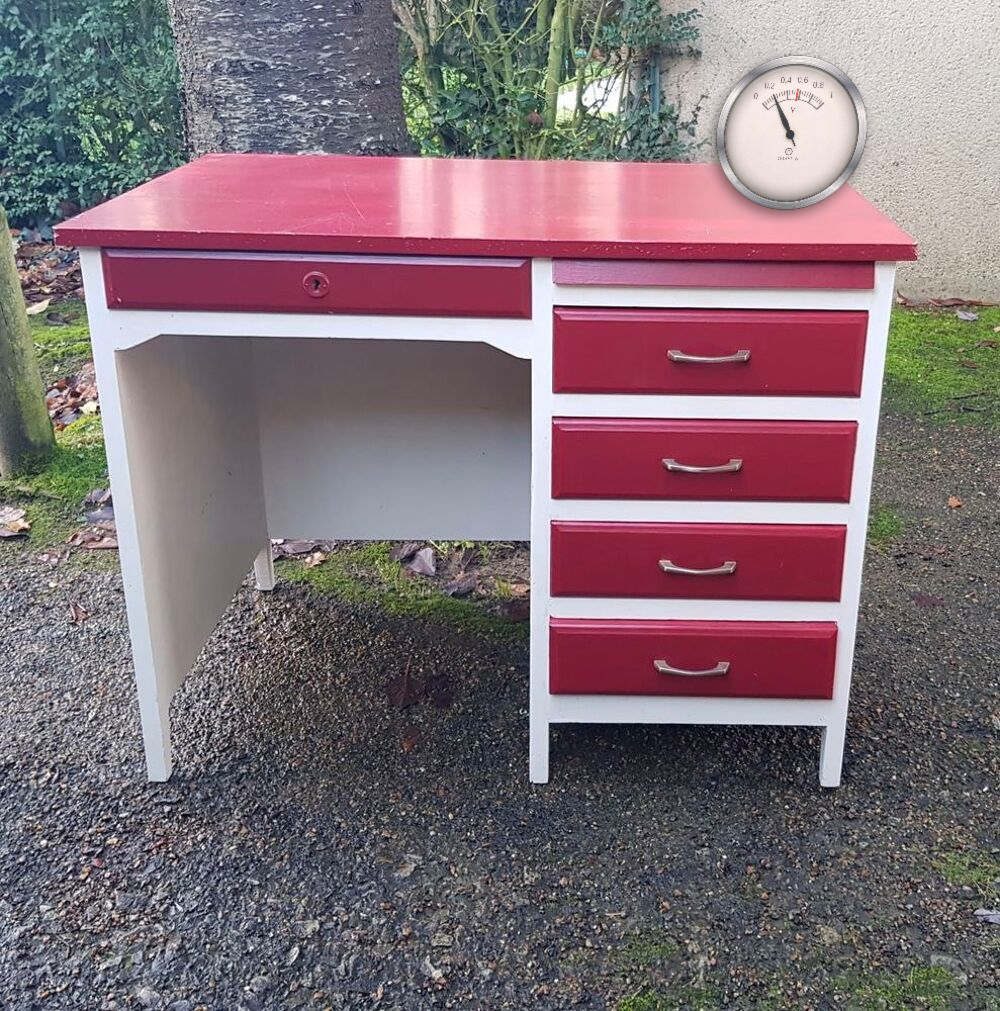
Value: 0.2 V
